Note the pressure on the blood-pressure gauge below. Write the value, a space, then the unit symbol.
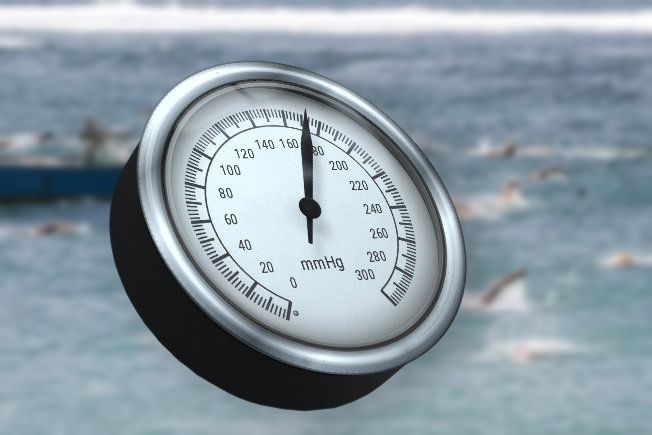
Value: 170 mmHg
